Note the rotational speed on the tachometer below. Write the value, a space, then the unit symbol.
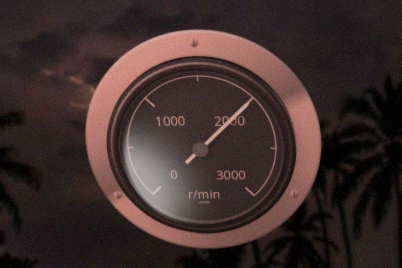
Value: 2000 rpm
